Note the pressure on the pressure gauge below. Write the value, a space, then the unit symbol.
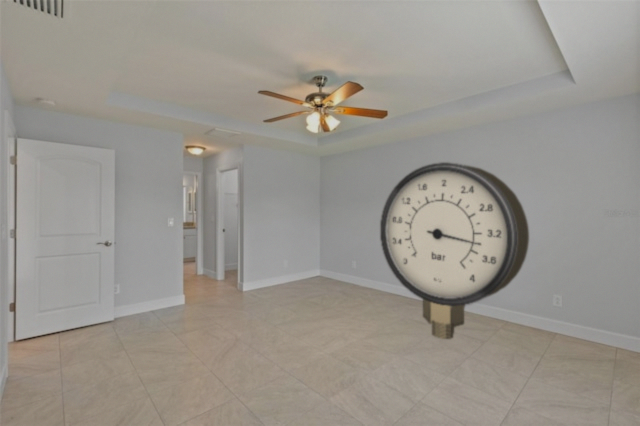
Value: 3.4 bar
